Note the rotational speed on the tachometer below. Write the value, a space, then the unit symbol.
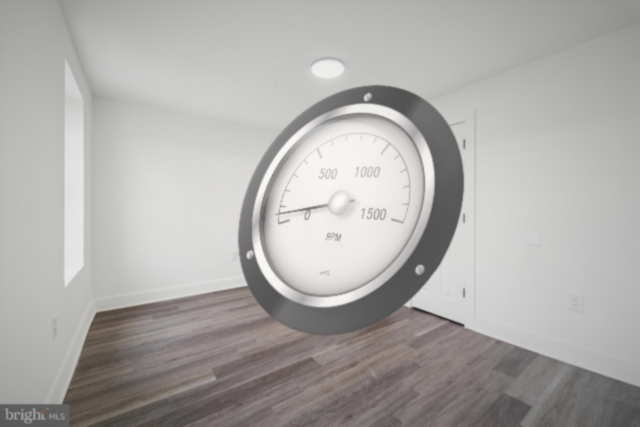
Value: 50 rpm
